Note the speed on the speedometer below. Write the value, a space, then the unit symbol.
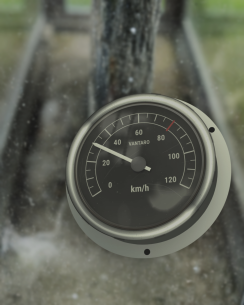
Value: 30 km/h
